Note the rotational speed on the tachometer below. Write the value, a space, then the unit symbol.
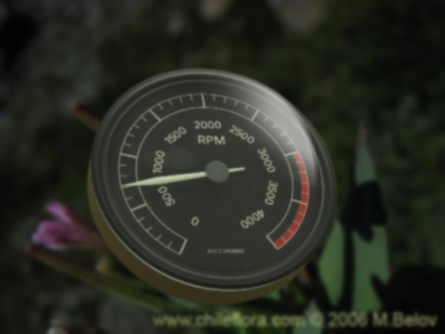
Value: 700 rpm
